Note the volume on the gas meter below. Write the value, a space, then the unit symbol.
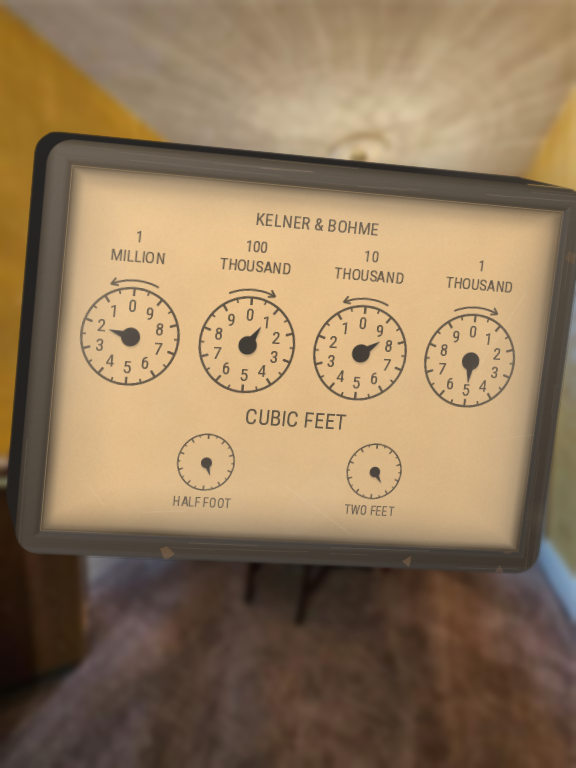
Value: 208500 ft³
